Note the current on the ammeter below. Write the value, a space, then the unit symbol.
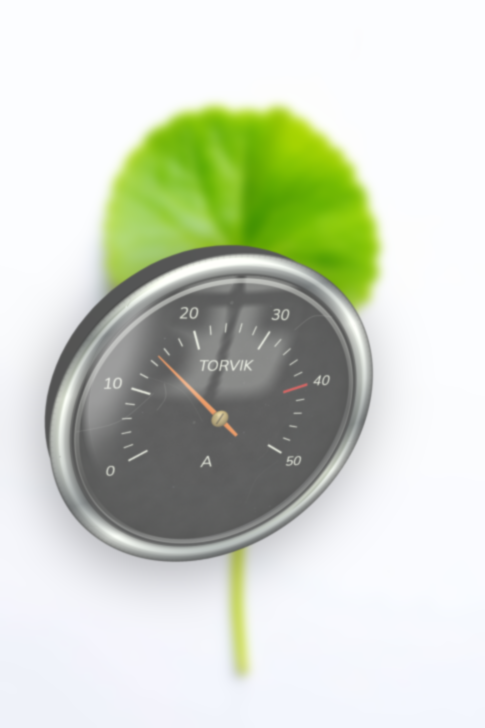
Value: 15 A
